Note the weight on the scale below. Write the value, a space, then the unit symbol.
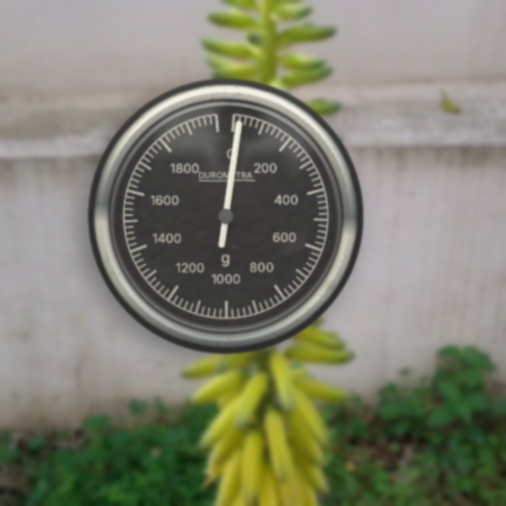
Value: 20 g
